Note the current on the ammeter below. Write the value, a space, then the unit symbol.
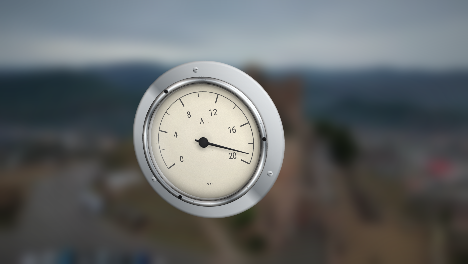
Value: 19 A
